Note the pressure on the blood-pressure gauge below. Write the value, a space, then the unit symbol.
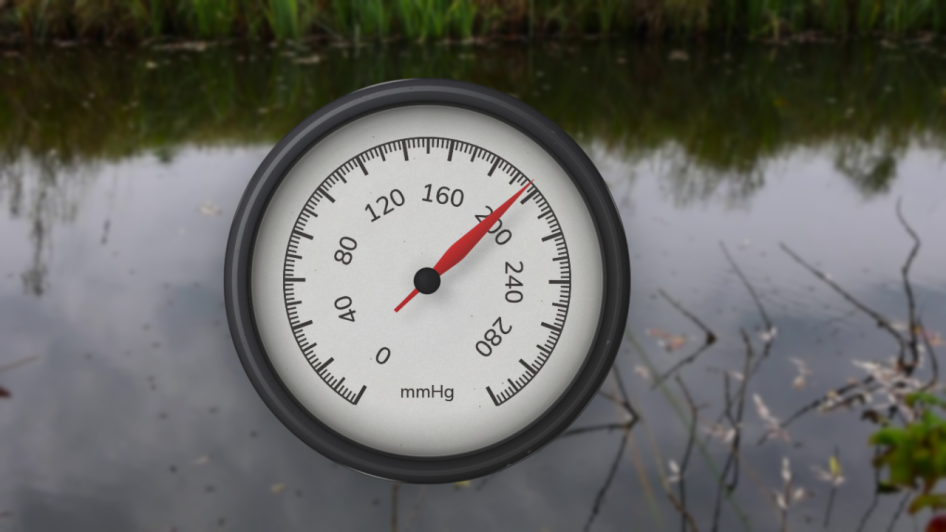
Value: 196 mmHg
